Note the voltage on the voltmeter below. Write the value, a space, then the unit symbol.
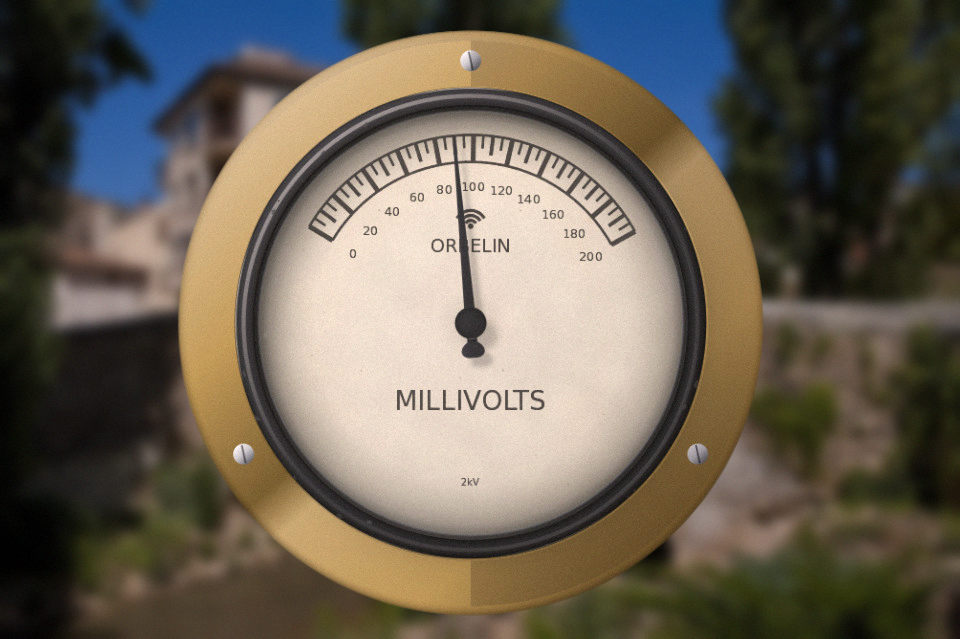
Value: 90 mV
